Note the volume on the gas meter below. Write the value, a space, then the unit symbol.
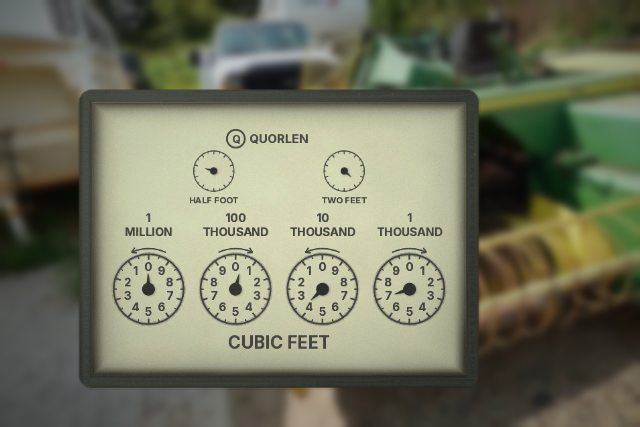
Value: 3700 ft³
